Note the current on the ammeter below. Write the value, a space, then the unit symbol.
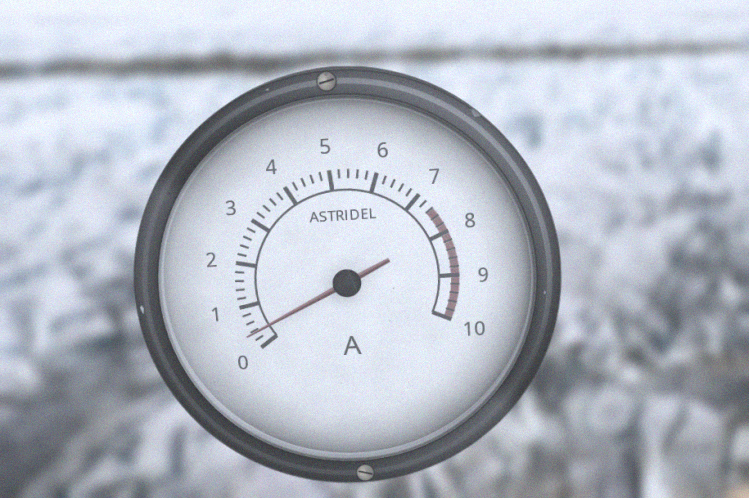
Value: 0.4 A
